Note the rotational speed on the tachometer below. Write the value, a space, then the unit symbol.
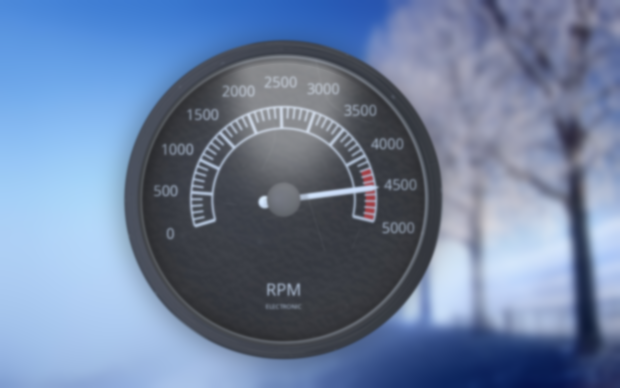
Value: 4500 rpm
